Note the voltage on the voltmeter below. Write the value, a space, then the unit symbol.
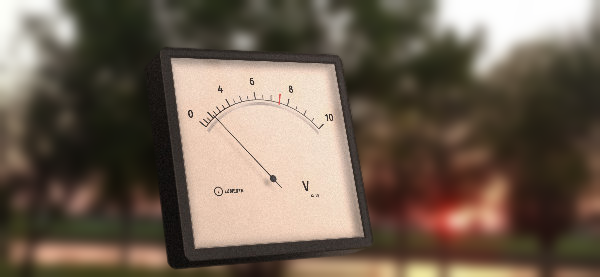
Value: 2 V
